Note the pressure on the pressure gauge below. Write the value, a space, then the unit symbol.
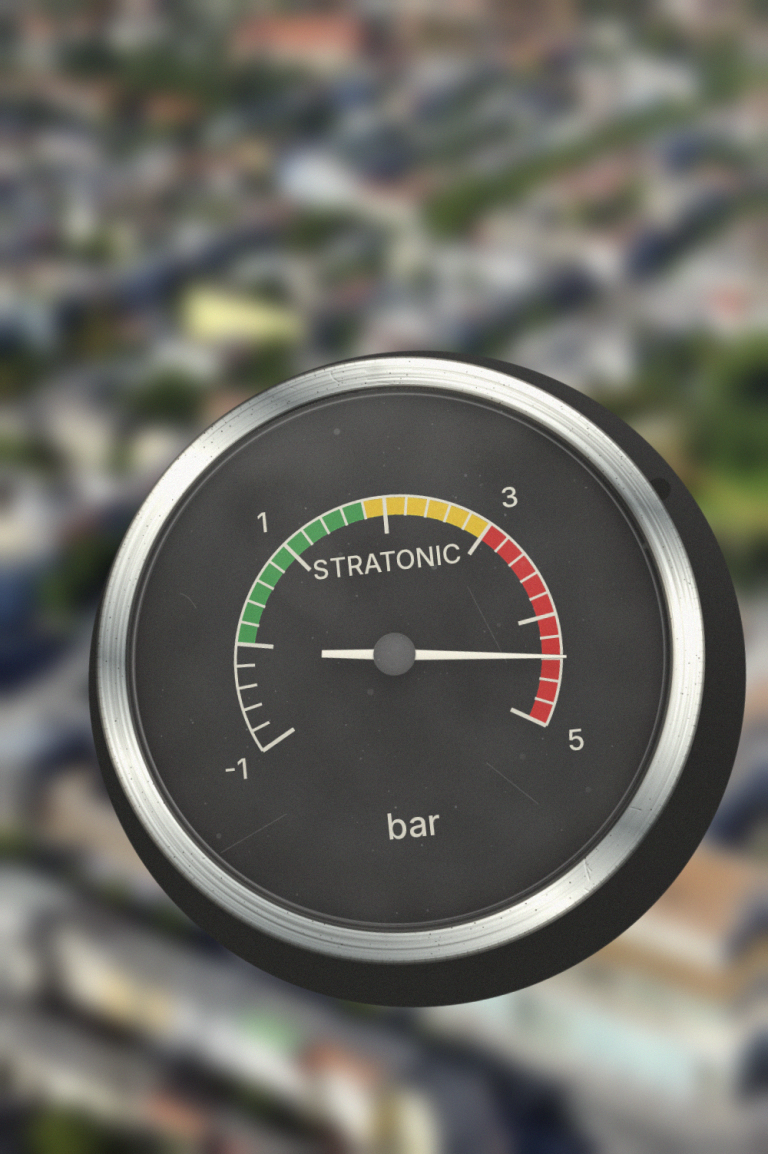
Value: 4.4 bar
